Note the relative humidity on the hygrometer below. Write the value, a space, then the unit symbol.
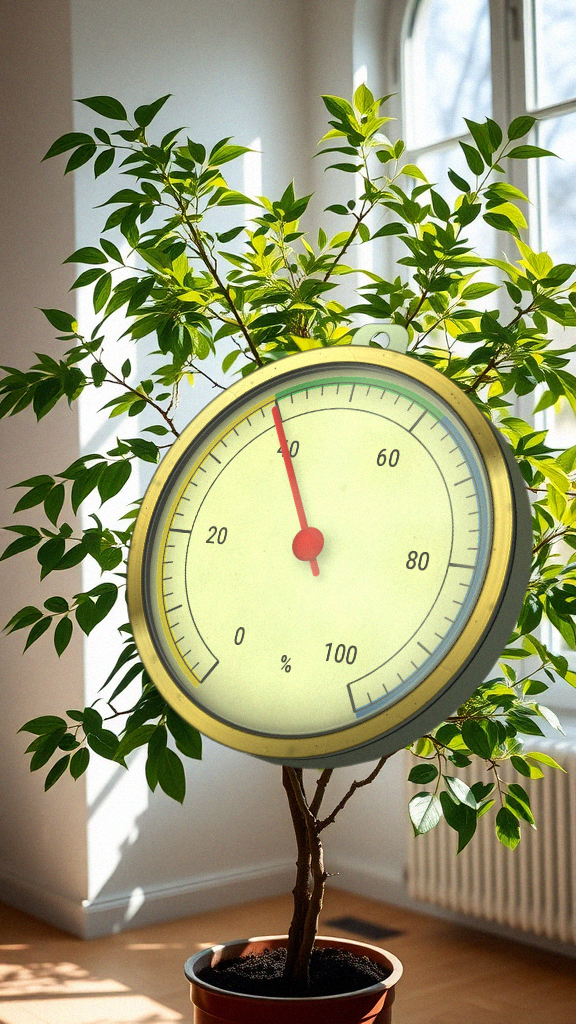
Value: 40 %
